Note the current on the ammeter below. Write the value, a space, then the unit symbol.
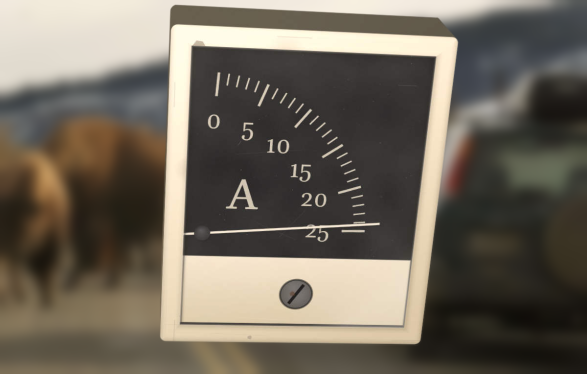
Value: 24 A
